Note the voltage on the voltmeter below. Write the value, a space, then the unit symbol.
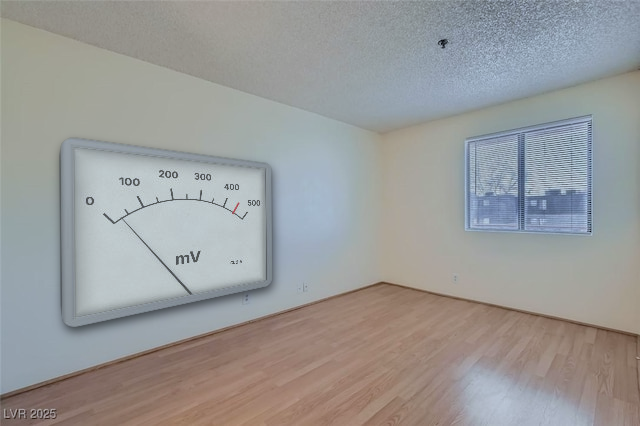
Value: 25 mV
